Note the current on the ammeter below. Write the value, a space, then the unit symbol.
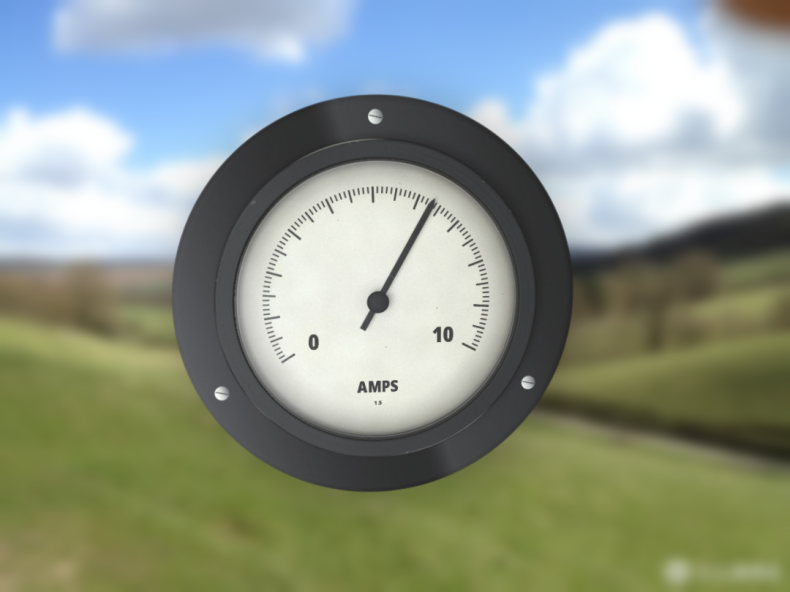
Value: 6.3 A
